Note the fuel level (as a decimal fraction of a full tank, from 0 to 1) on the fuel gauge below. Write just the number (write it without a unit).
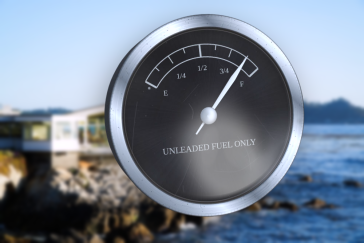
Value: 0.875
